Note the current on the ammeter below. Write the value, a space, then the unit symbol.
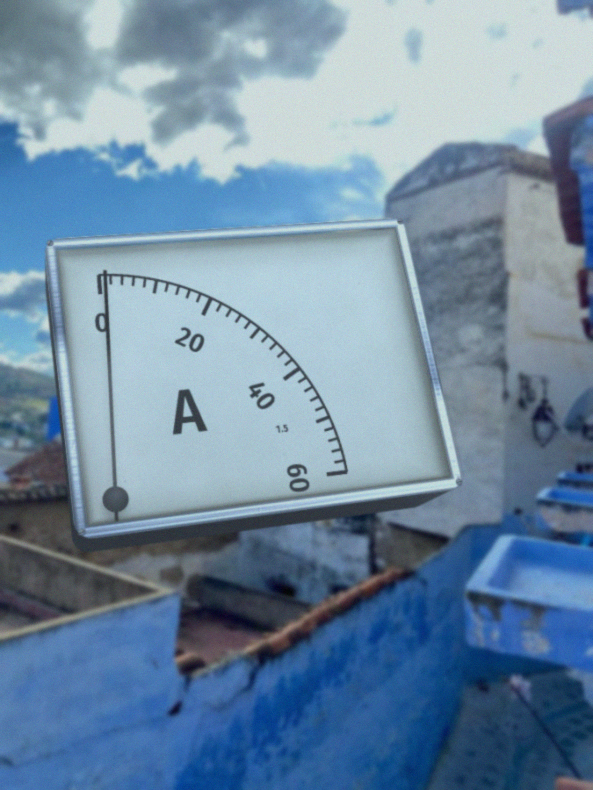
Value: 1 A
